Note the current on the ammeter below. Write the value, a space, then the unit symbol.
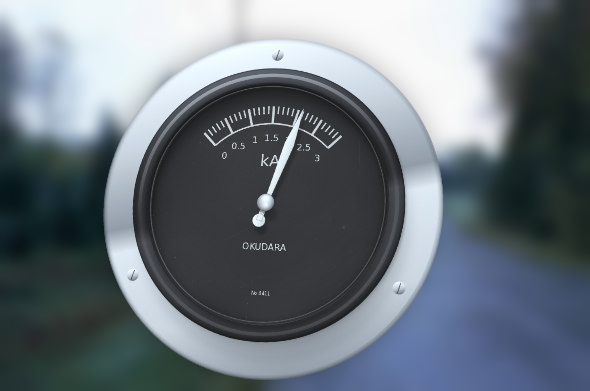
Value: 2.1 kA
